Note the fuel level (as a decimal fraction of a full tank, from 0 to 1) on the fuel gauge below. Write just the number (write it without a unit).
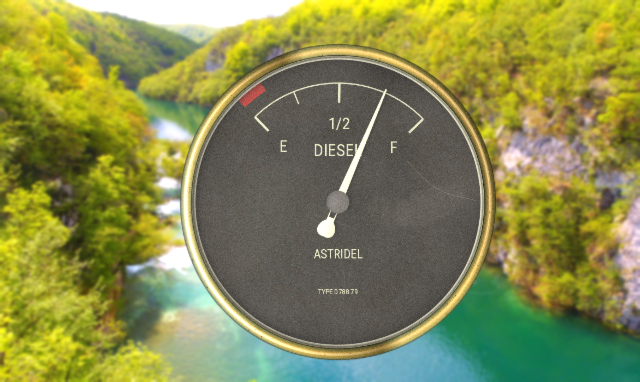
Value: 0.75
